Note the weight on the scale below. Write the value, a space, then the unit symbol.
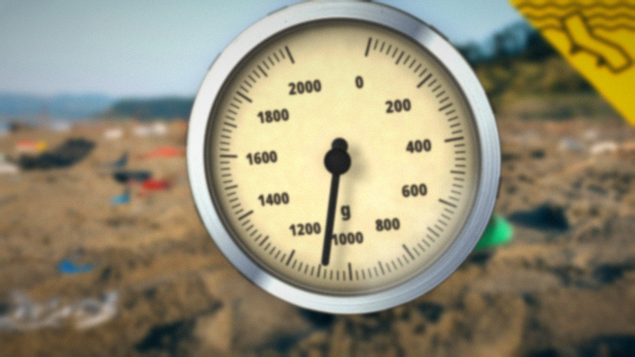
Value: 1080 g
